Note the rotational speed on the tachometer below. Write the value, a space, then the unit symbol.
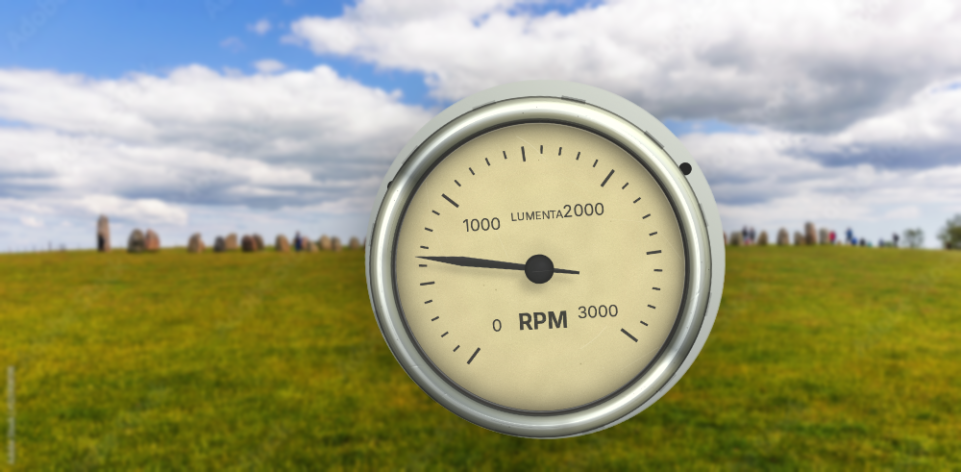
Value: 650 rpm
